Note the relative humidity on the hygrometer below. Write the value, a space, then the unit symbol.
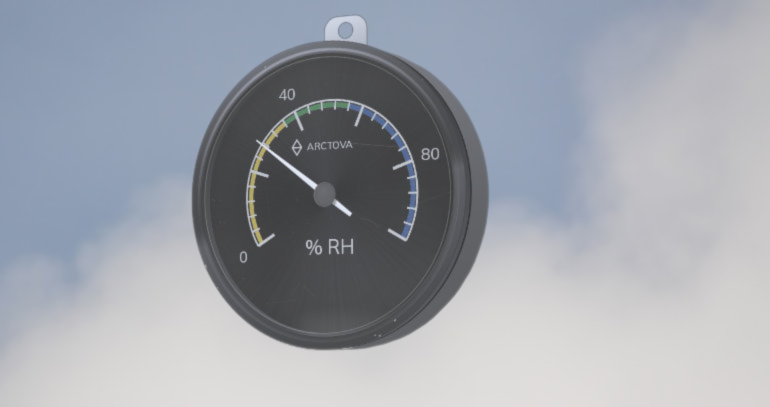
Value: 28 %
